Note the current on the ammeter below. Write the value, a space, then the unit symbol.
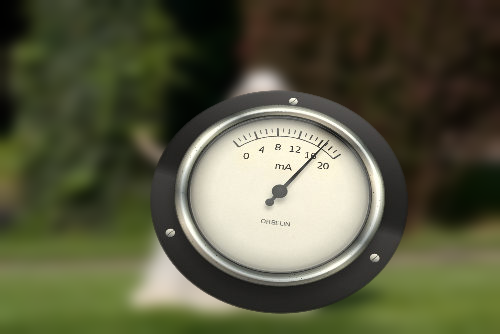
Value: 17 mA
